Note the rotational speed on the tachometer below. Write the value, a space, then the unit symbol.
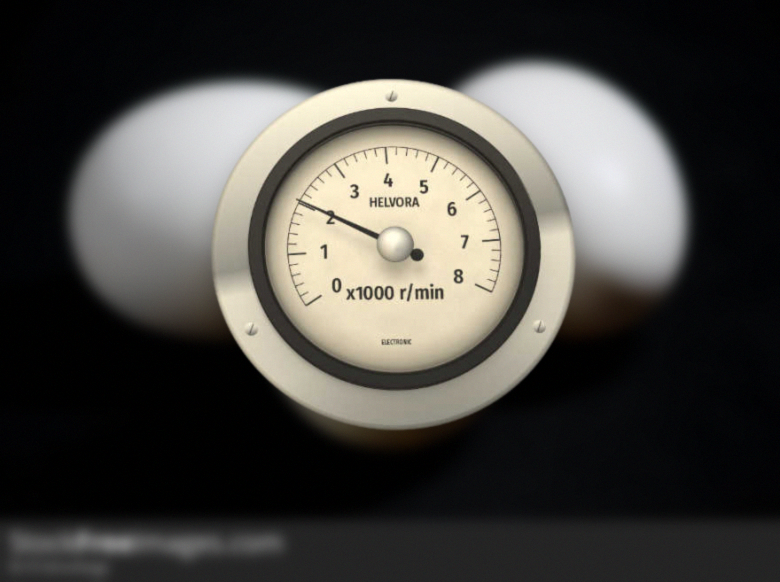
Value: 2000 rpm
